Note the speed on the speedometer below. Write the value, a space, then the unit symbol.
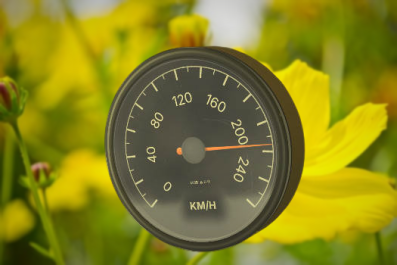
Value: 215 km/h
